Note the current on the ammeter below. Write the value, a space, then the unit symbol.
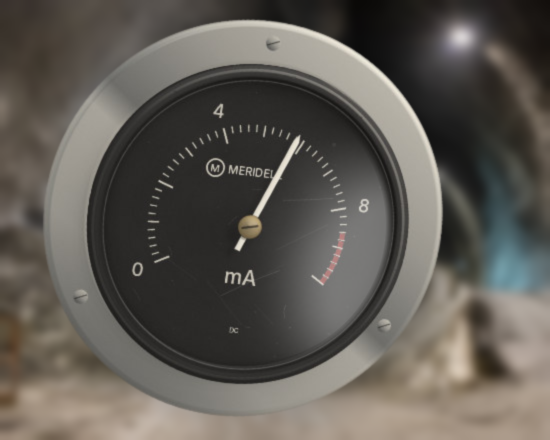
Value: 5.8 mA
